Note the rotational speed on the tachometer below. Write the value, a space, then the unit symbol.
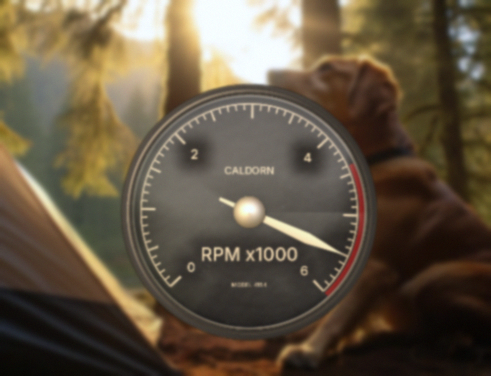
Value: 5500 rpm
